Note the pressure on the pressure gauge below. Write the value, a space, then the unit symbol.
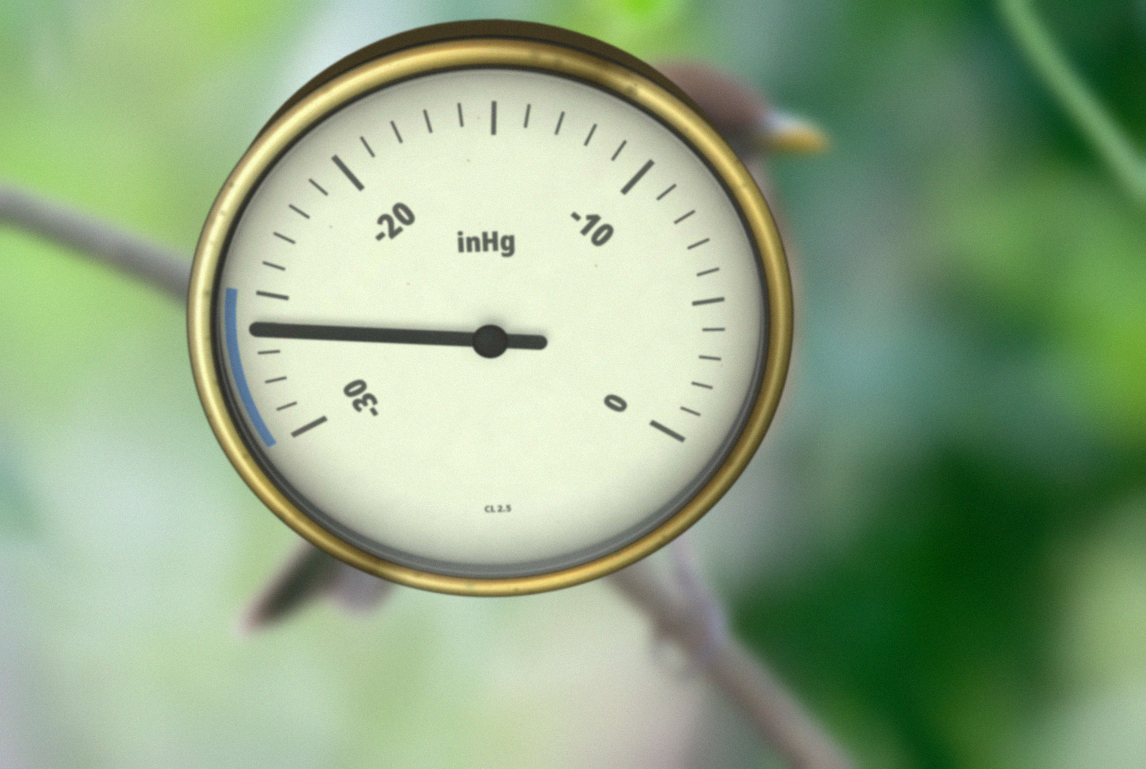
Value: -26 inHg
